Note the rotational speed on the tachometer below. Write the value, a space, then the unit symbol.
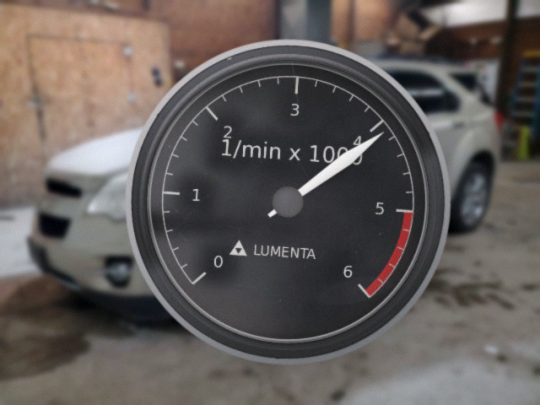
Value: 4100 rpm
